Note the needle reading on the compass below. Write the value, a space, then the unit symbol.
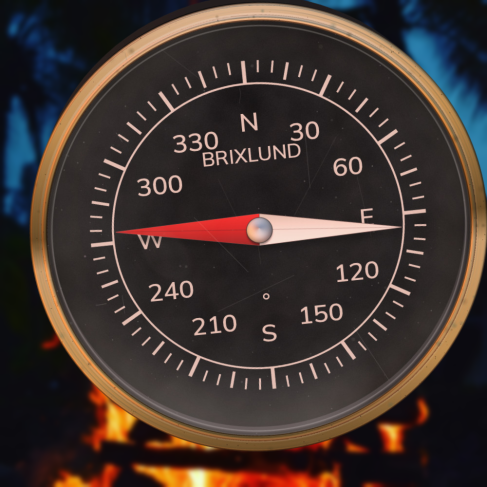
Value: 275 °
